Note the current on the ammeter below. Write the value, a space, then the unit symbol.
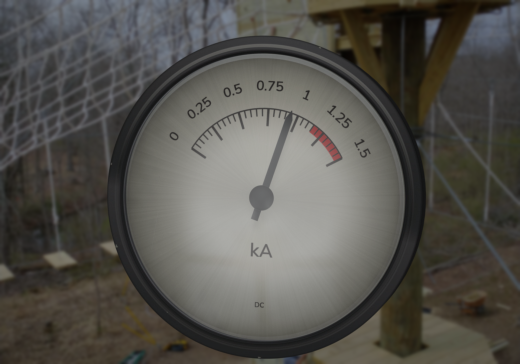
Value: 0.95 kA
